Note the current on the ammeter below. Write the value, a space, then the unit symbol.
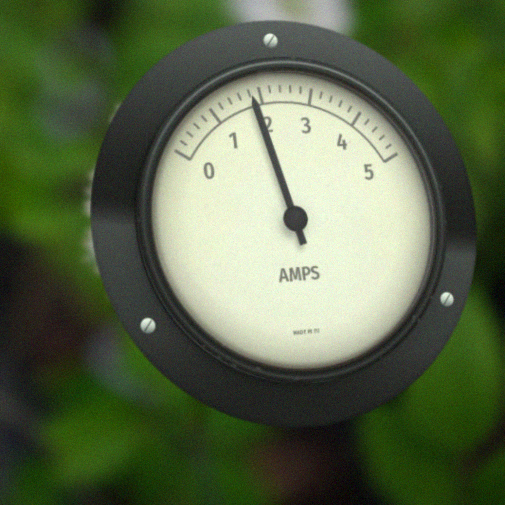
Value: 1.8 A
